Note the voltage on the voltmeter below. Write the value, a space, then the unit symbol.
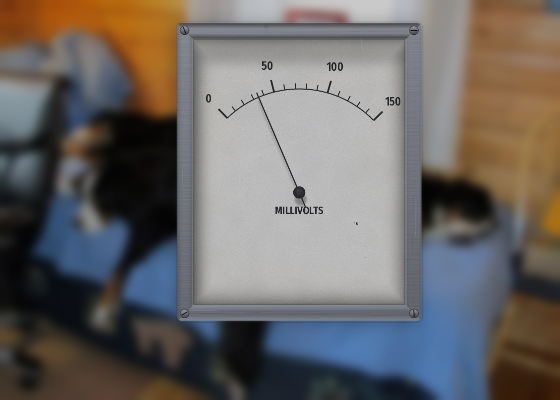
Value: 35 mV
